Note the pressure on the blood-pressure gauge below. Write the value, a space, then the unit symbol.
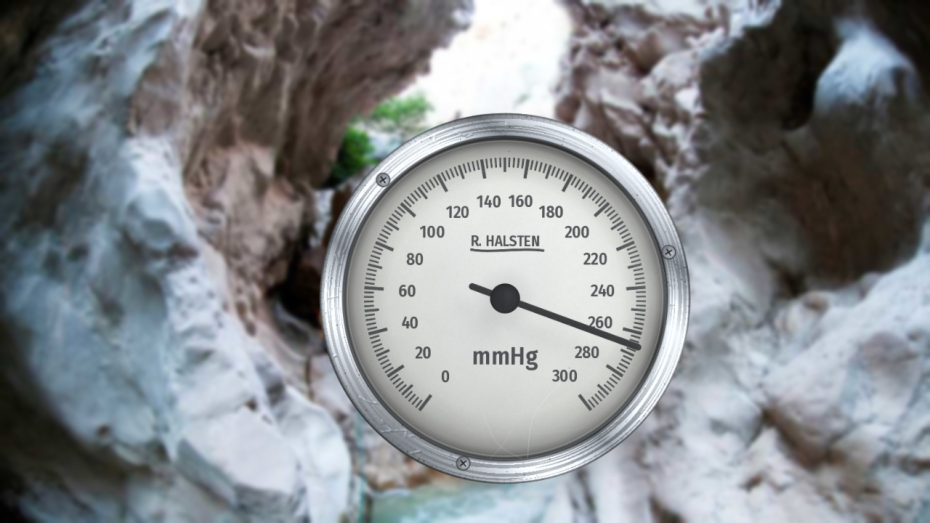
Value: 266 mmHg
